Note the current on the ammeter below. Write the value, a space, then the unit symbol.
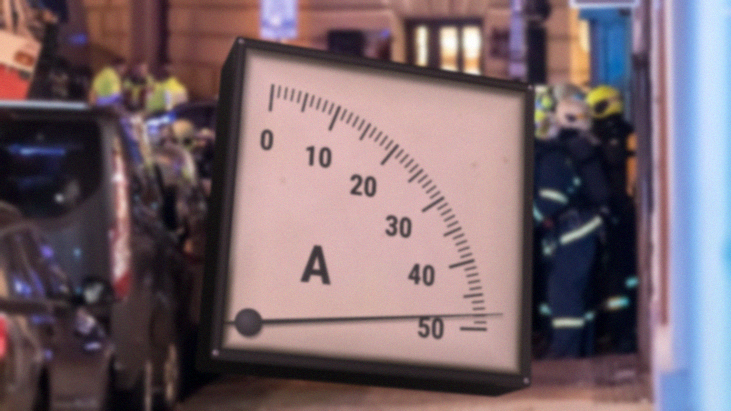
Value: 48 A
